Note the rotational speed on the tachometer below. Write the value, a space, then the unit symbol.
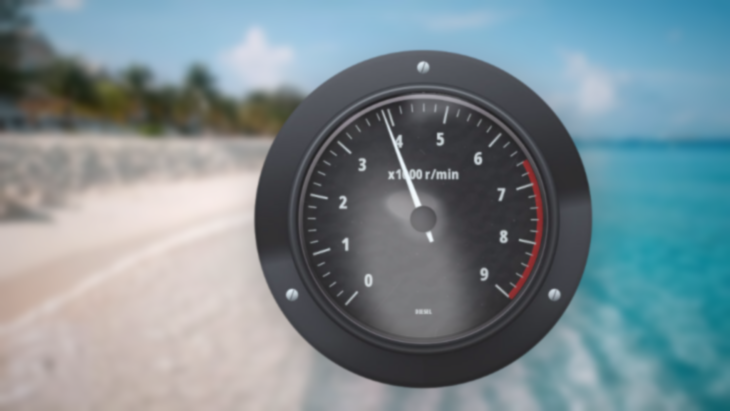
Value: 3900 rpm
